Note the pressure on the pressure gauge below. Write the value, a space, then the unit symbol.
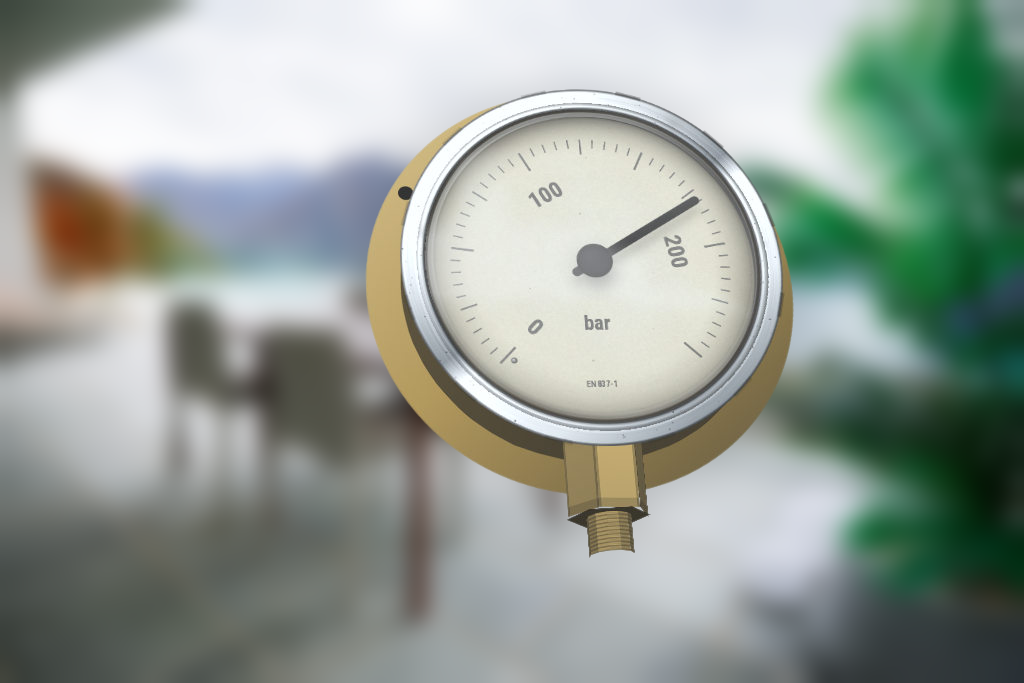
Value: 180 bar
